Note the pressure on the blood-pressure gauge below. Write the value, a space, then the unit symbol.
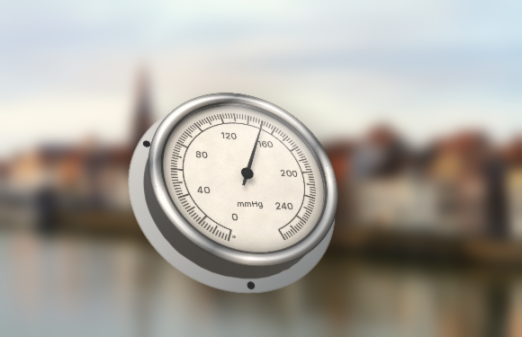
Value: 150 mmHg
